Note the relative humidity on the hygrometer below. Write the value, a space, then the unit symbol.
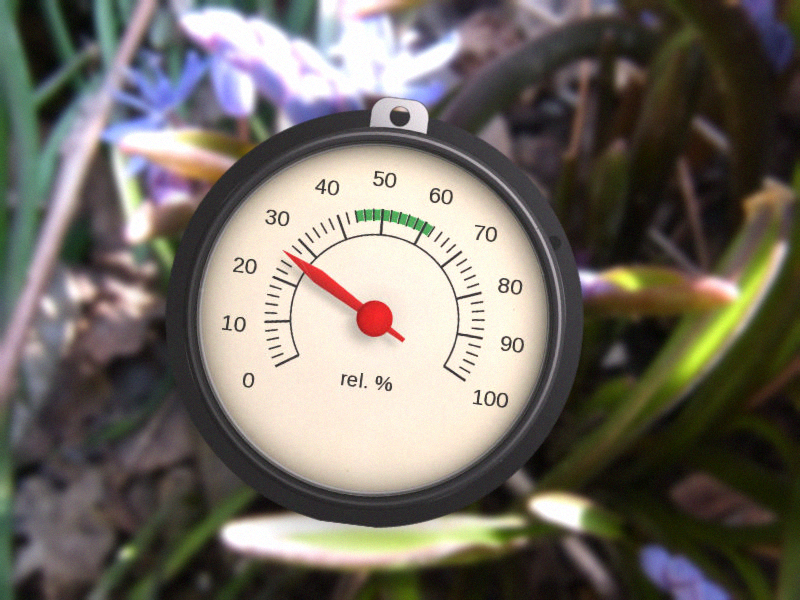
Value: 26 %
